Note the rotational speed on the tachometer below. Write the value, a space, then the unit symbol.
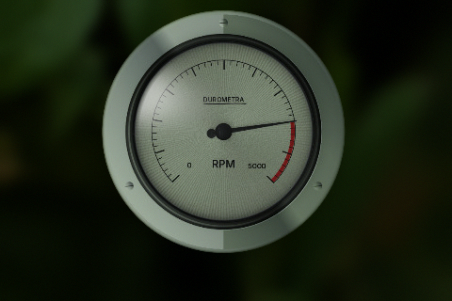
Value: 4000 rpm
